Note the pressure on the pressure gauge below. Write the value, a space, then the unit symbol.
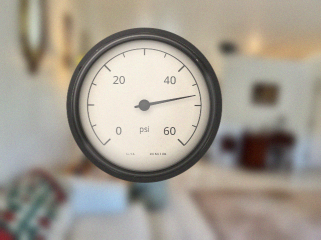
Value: 47.5 psi
